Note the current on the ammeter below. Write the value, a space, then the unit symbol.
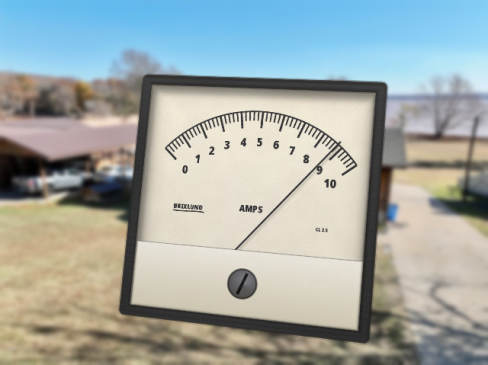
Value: 8.8 A
